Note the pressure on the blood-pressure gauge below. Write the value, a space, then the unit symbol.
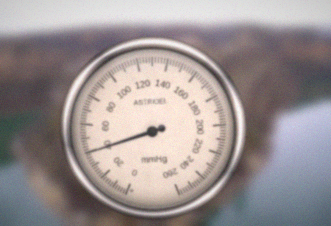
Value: 40 mmHg
